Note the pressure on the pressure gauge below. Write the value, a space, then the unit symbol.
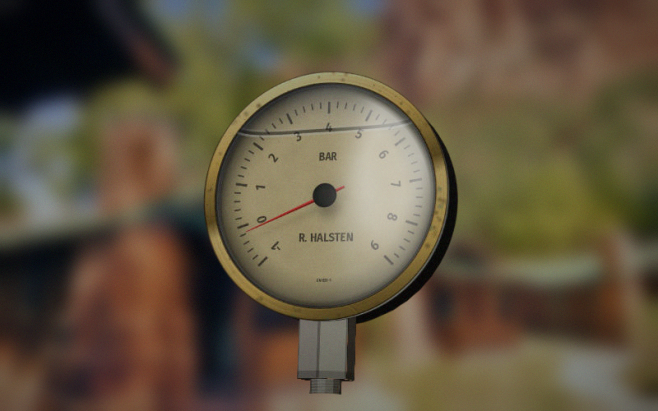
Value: -0.2 bar
